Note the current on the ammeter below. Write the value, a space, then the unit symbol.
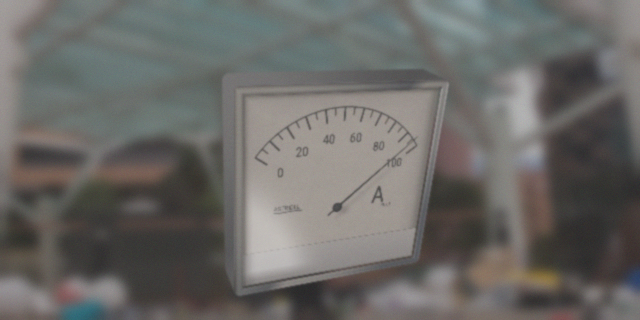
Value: 95 A
